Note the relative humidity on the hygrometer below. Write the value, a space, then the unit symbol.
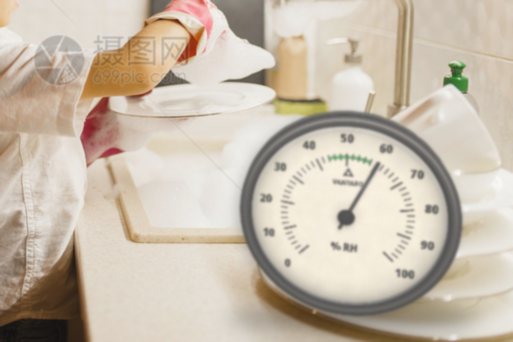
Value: 60 %
